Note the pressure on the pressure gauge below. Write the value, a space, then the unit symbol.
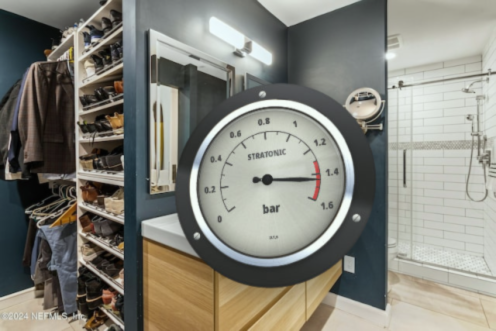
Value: 1.45 bar
